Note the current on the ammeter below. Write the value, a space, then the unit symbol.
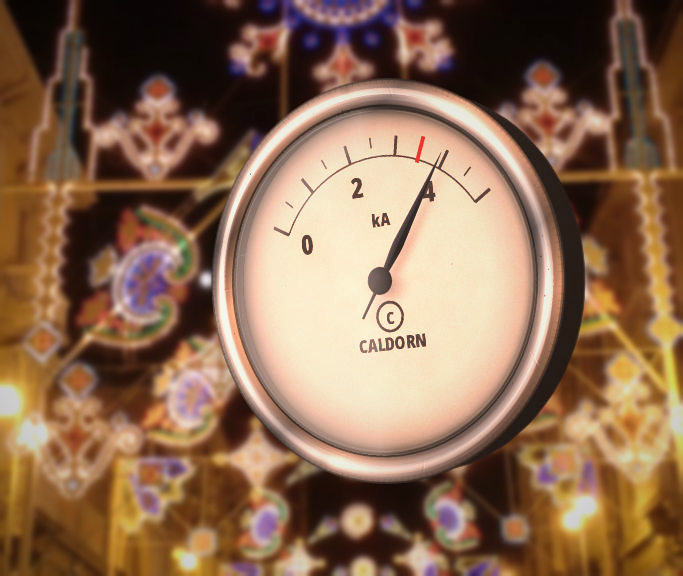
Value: 4 kA
